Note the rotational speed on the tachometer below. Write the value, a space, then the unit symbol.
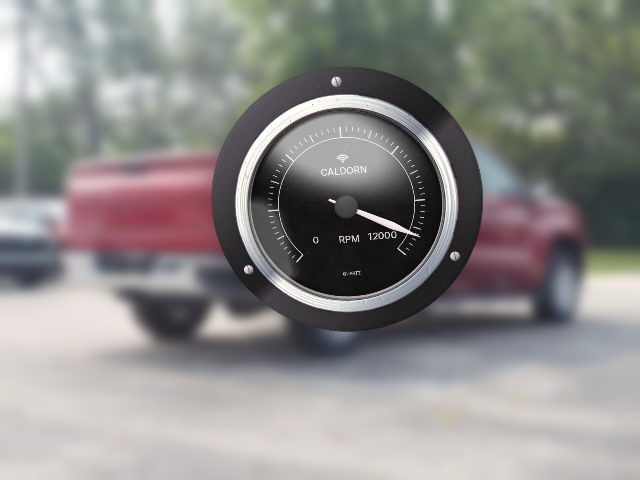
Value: 11200 rpm
